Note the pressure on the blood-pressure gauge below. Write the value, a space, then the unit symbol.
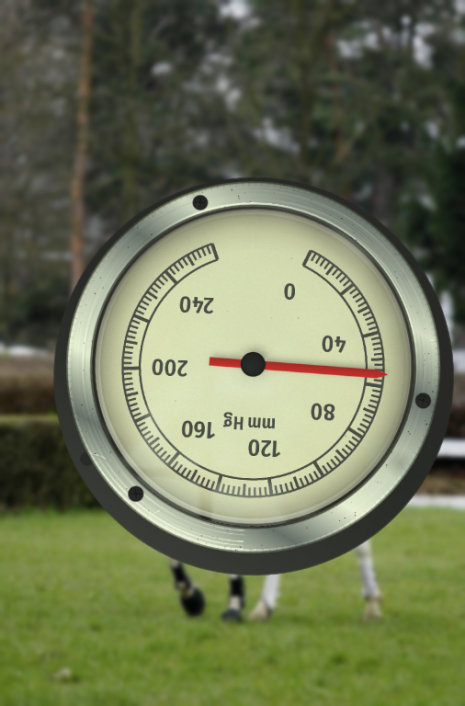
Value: 56 mmHg
